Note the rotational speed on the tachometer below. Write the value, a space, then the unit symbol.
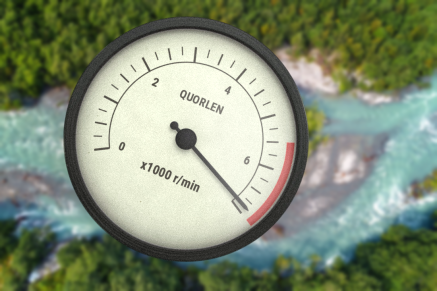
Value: 6875 rpm
